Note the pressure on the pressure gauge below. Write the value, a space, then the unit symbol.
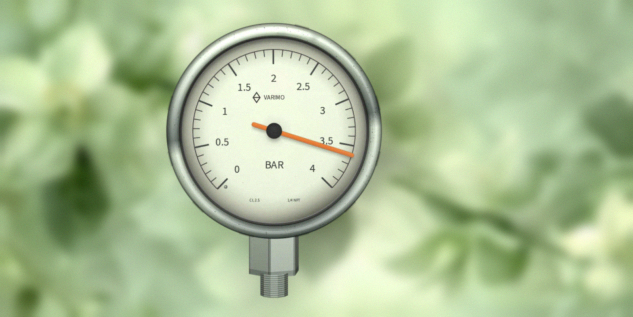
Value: 3.6 bar
